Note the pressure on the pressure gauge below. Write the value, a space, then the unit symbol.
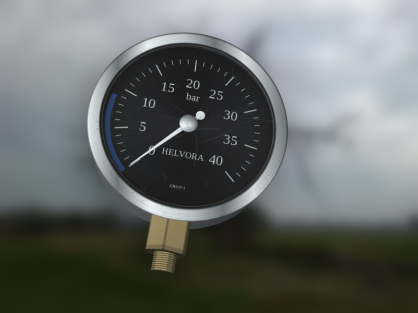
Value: 0 bar
